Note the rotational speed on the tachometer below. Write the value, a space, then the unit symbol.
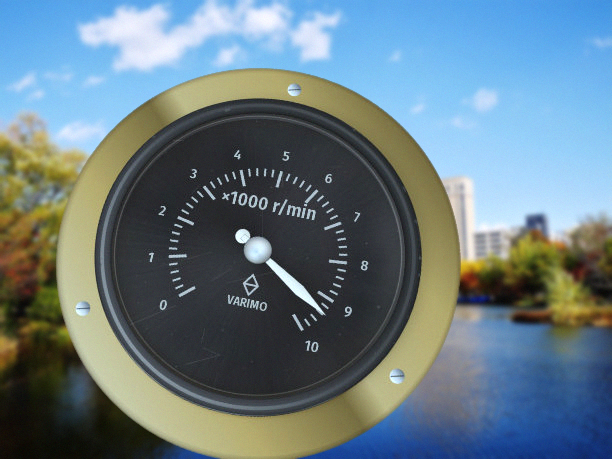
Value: 9400 rpm
